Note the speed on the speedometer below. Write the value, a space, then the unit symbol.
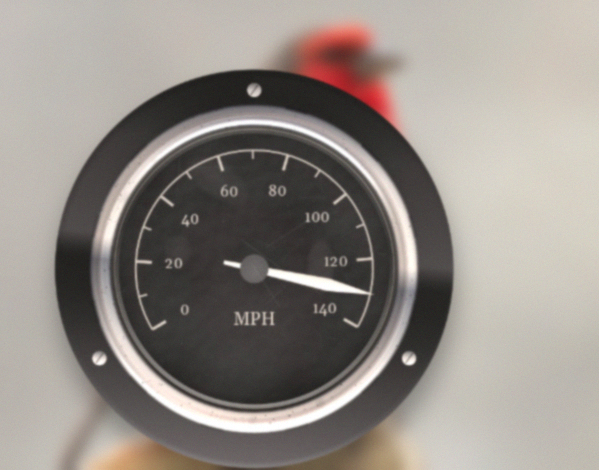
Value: 130 mph
